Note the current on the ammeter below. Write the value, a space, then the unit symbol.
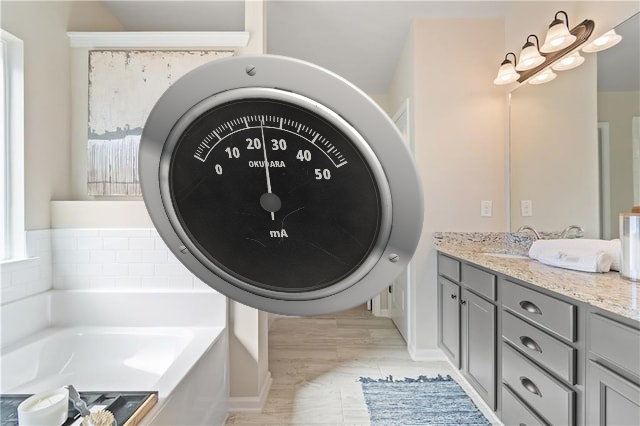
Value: 25 mA
